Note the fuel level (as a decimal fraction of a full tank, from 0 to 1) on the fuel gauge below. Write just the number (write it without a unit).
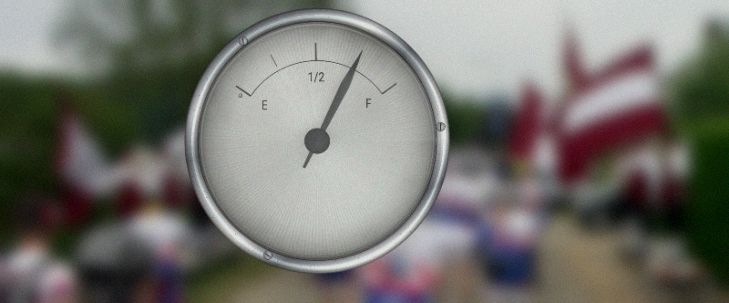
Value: 0.75
